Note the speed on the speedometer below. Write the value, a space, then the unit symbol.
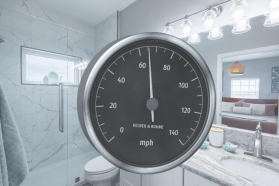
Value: 65 mph
